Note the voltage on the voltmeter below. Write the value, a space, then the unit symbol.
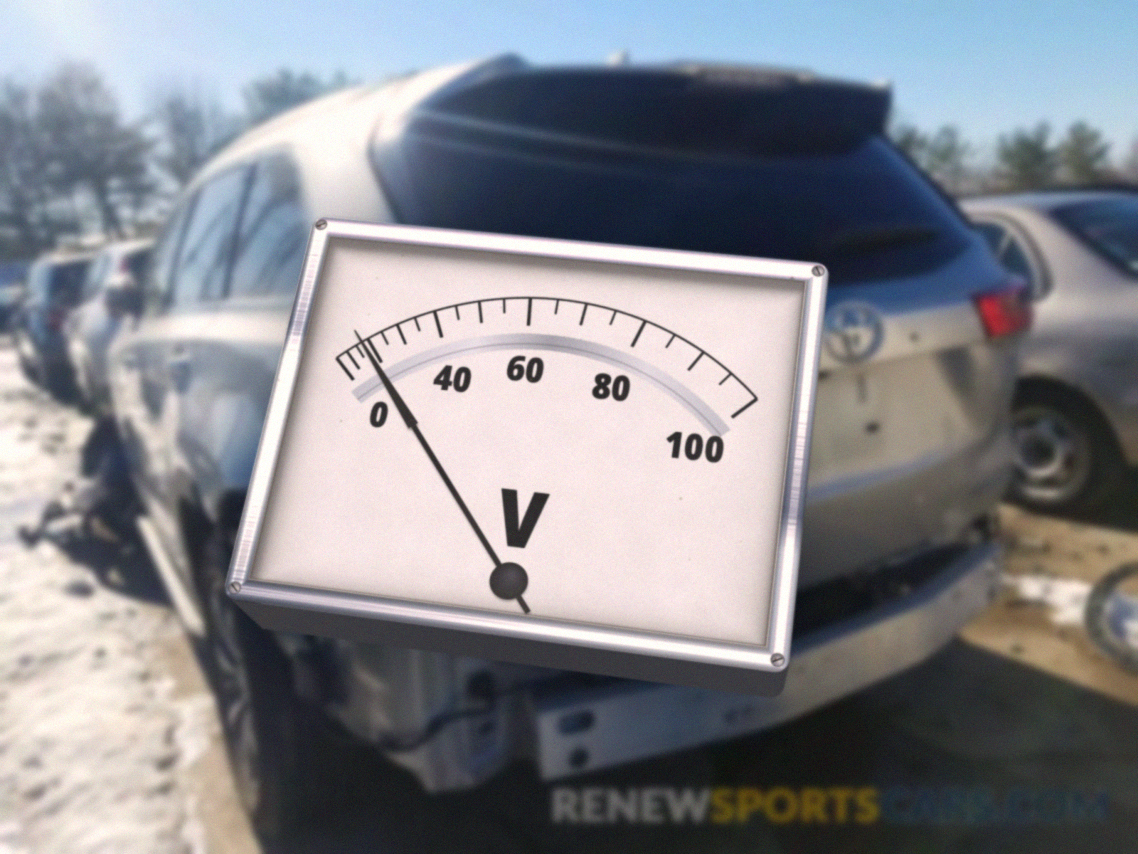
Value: 17.5 V
